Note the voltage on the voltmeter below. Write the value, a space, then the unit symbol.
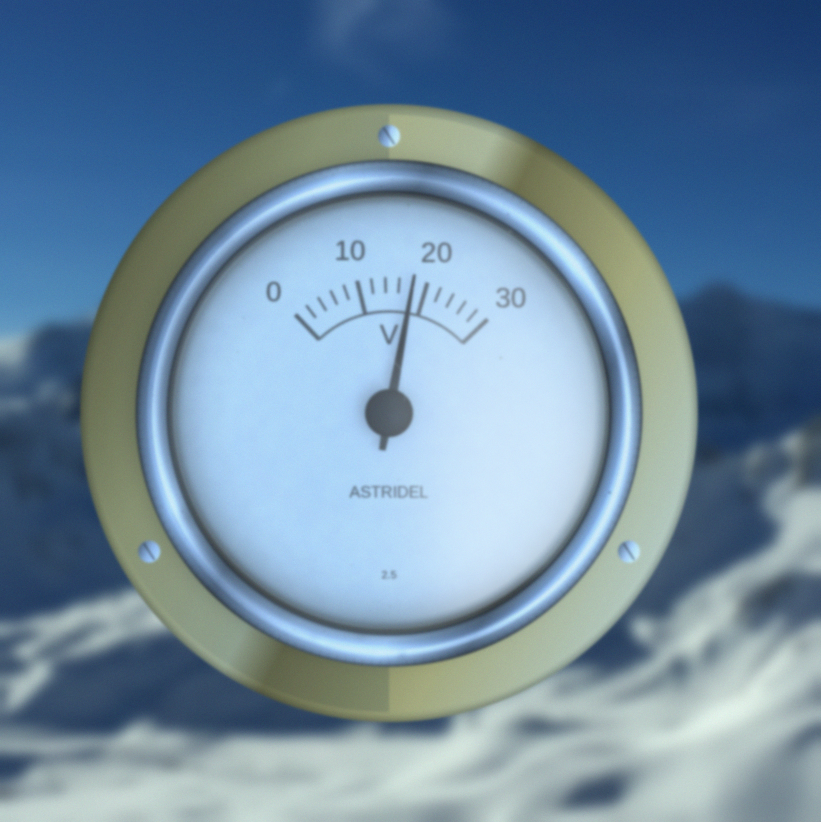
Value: 18 V
